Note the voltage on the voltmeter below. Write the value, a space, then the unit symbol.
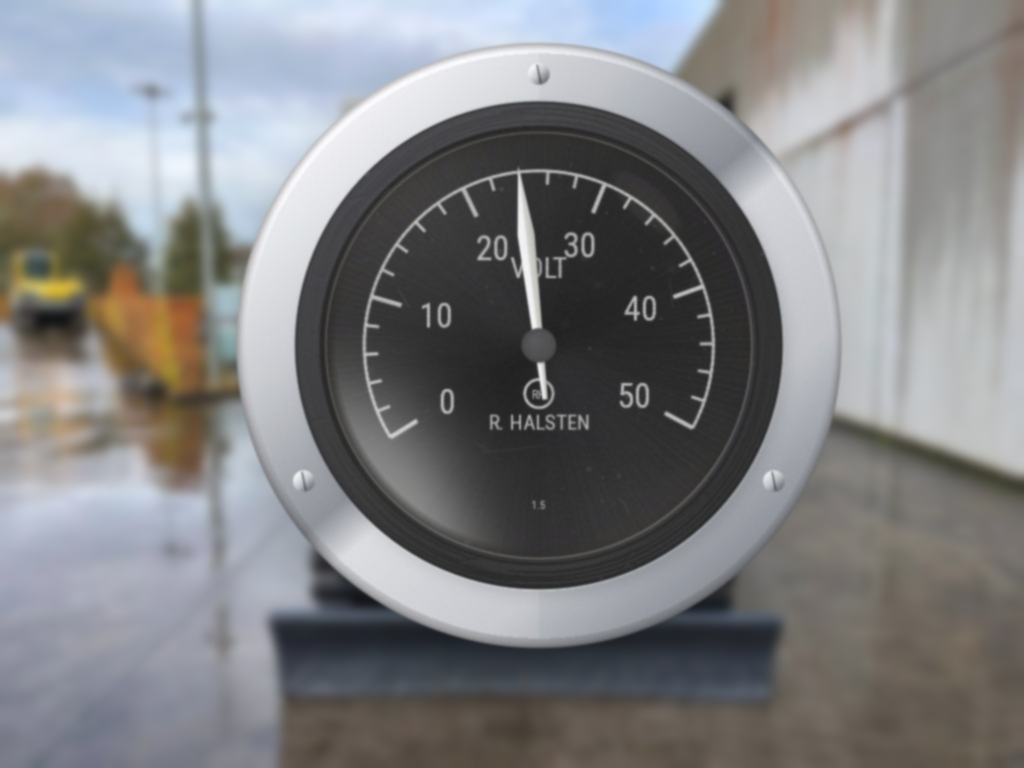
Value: 24 V
